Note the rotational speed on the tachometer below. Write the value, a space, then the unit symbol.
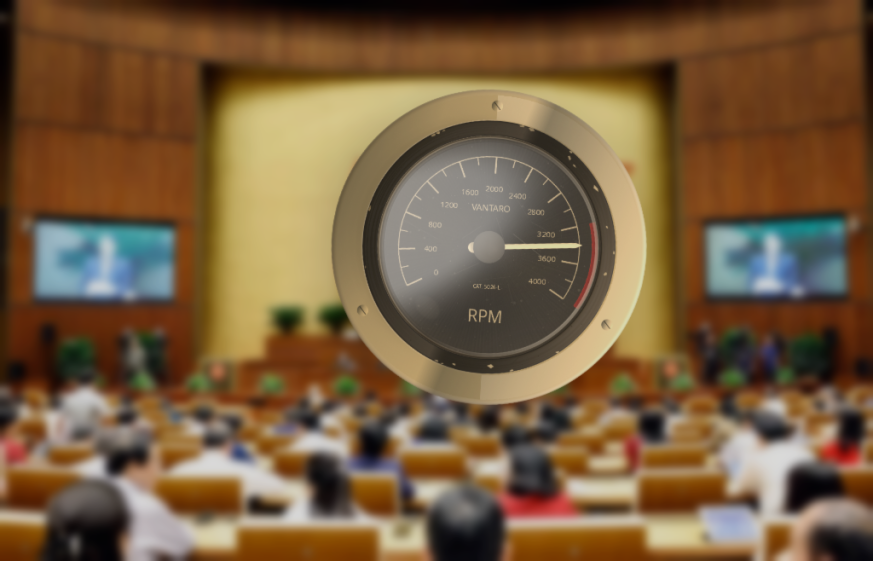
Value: 3400 rpm
